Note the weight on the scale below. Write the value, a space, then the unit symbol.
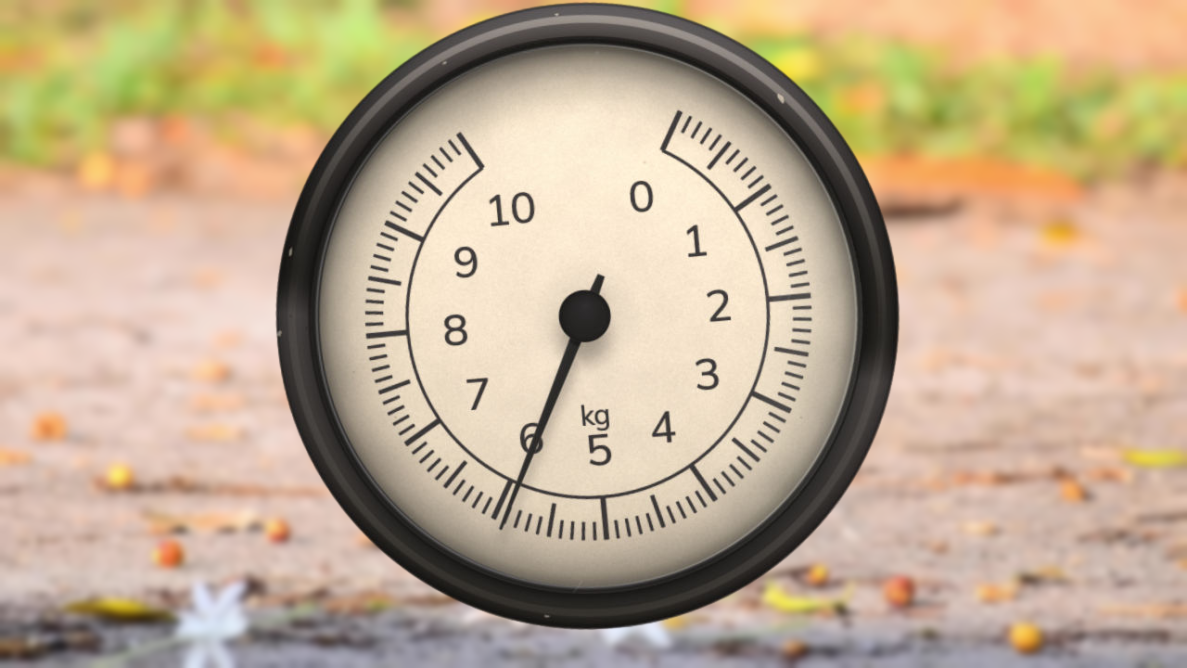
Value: 5.9 kg
